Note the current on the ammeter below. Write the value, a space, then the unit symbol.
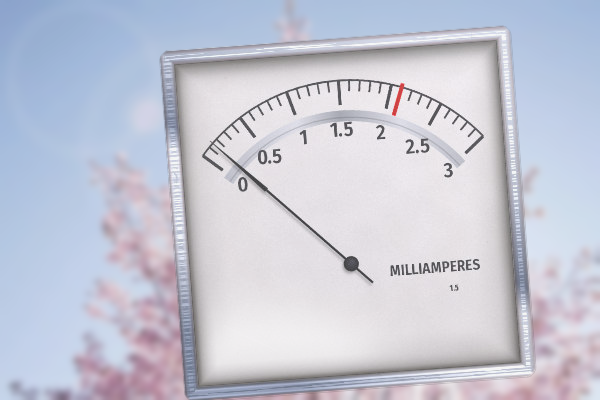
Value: 0.15 mA
